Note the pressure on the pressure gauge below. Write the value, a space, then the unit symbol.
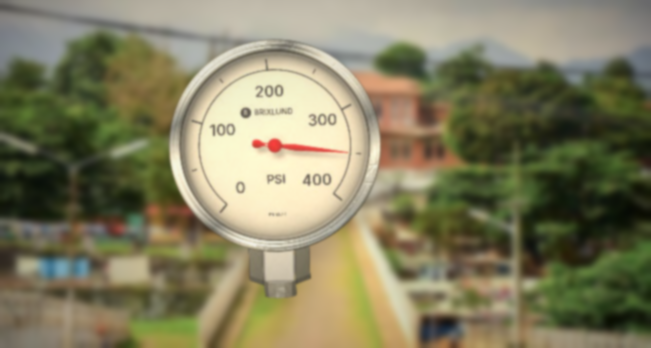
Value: 350 psi
